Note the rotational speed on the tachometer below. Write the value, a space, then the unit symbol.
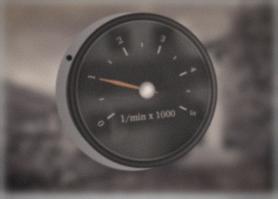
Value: 1000 rpm
